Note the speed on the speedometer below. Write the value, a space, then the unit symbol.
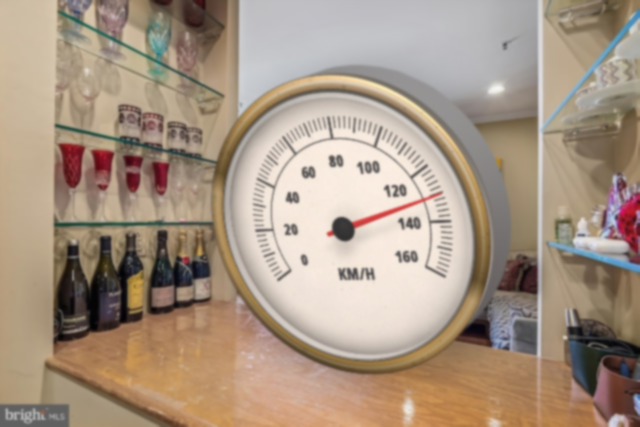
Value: 130 km/h
